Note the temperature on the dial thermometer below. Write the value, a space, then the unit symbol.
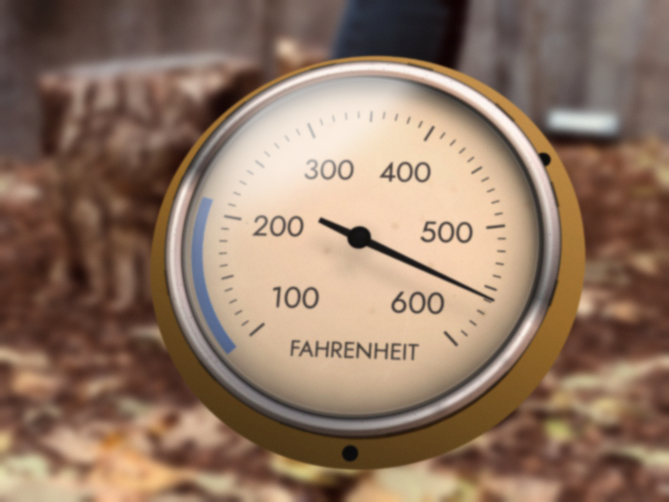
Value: 560 °F
